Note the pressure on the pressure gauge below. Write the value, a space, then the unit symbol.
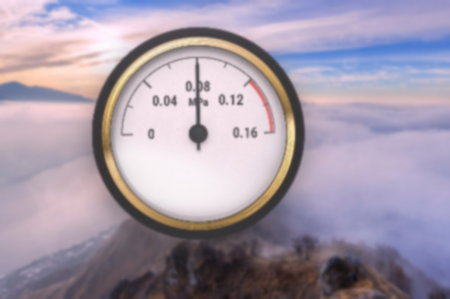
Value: 0.08 MPa
